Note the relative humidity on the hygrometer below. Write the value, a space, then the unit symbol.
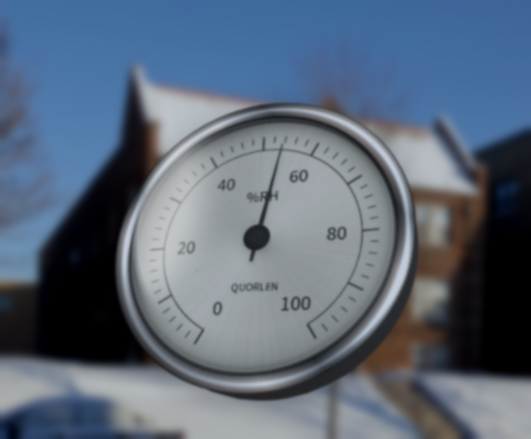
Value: 54 %
